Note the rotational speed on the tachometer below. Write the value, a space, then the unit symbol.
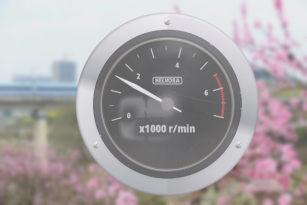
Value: 1500 rpm
